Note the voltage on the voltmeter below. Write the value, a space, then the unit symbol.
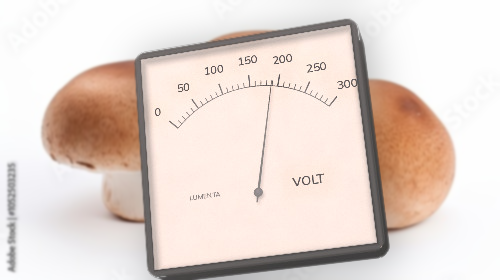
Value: 190 V
